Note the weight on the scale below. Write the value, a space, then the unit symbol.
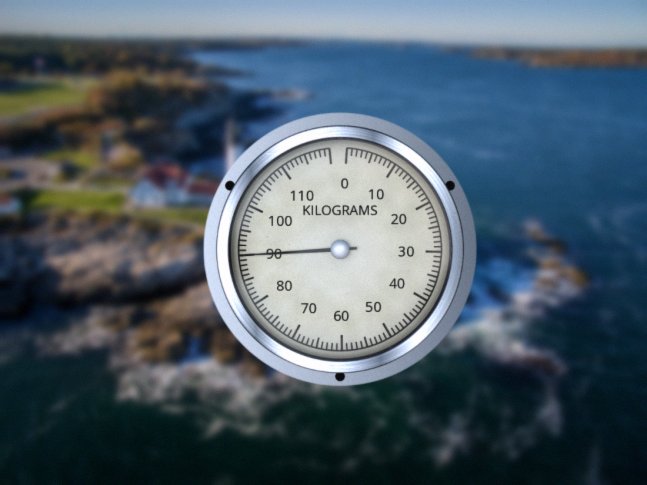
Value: 90 kg
